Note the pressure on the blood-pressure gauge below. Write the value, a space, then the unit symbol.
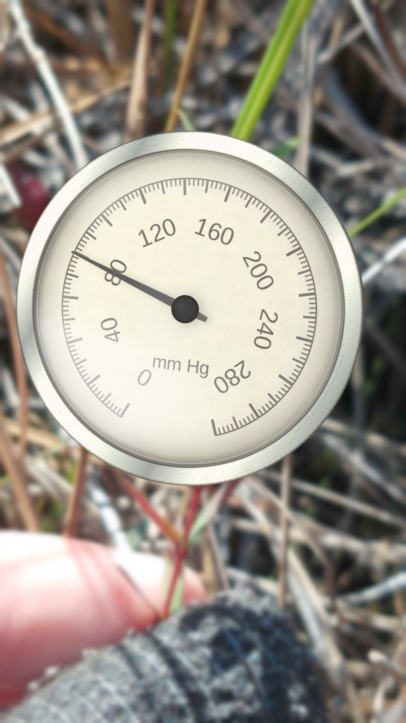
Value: 80 mmHg
